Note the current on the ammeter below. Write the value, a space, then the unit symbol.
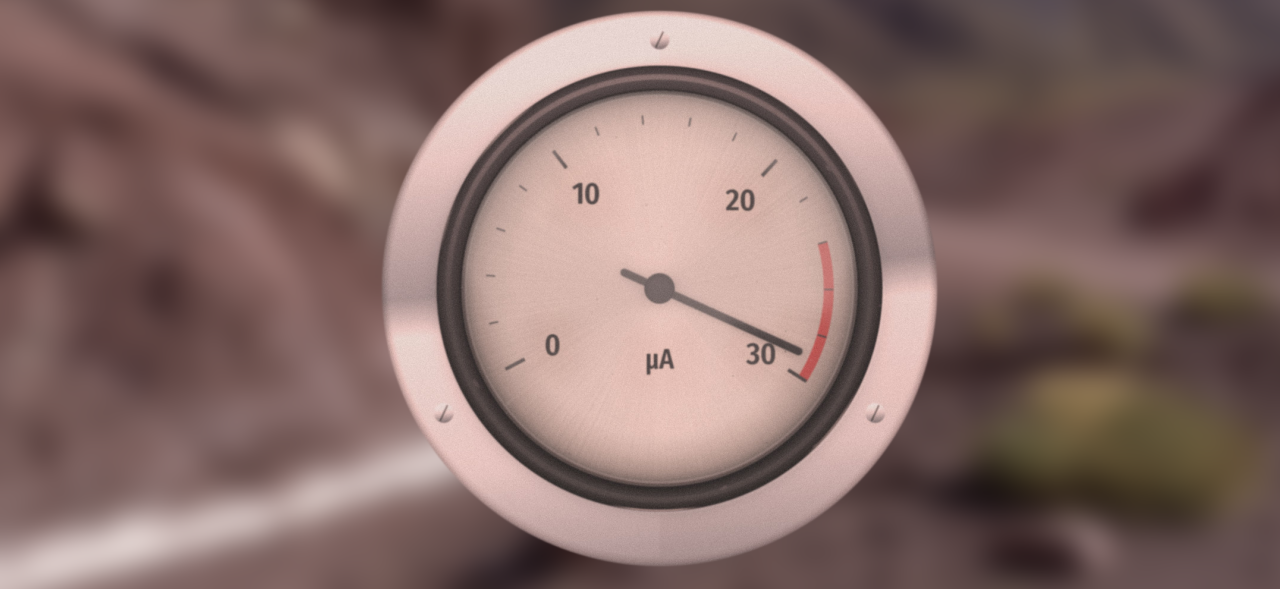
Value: 29 µA
